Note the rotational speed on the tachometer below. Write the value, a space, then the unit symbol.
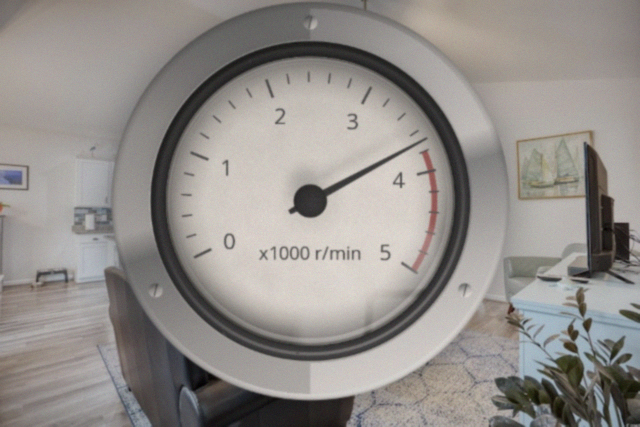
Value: 3700 rpm
